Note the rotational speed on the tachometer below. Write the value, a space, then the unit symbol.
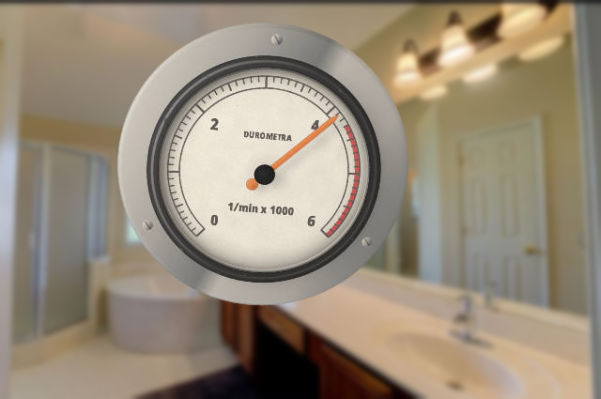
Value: 4100 rpm
